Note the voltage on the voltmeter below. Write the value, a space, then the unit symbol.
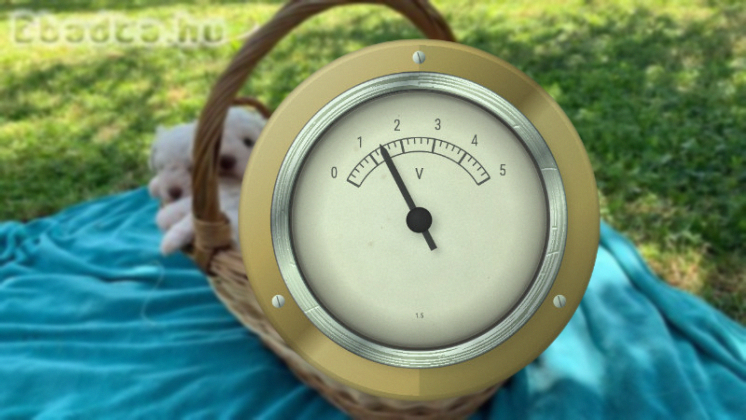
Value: 1.4 V
